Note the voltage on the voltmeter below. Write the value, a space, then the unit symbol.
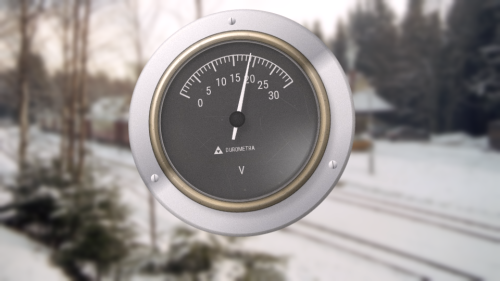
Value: 19 V
